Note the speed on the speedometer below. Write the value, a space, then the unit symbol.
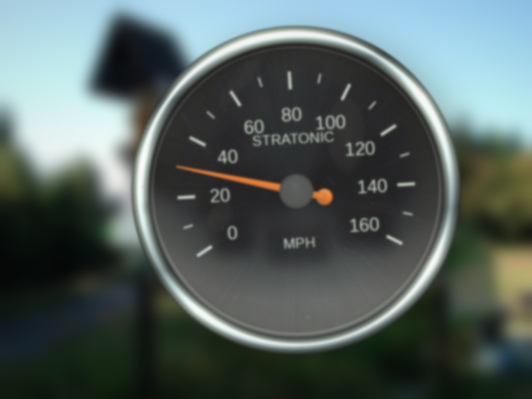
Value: 30 mph
